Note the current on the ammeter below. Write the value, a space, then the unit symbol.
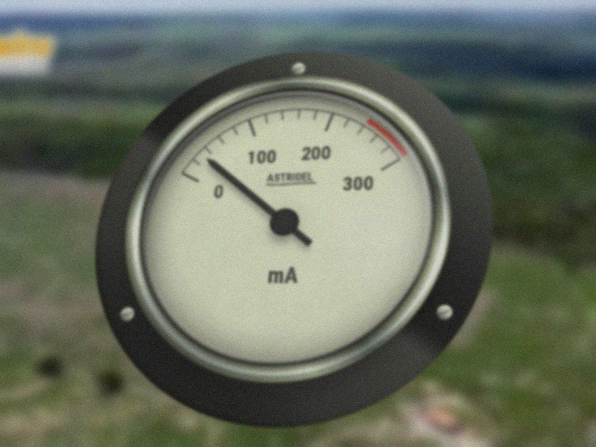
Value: 30 mA
